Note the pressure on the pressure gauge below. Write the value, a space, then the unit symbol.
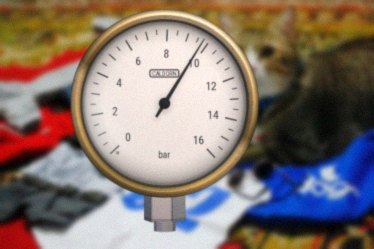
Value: 9.75 bar
